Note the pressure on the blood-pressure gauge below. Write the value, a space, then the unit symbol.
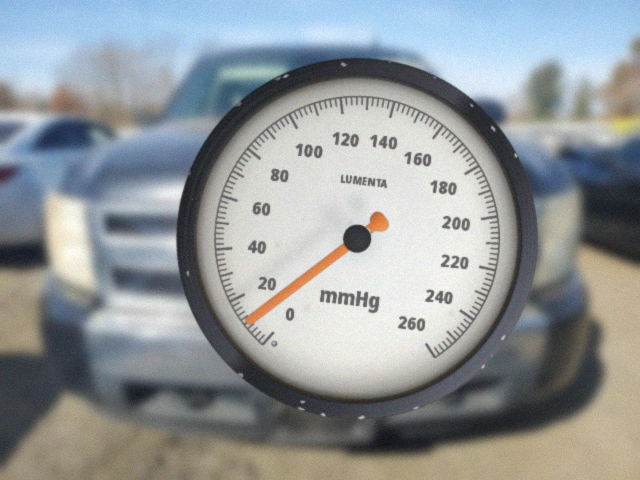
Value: 10 mmHg
